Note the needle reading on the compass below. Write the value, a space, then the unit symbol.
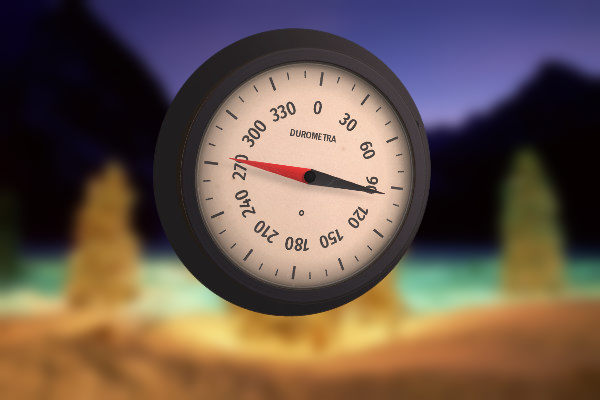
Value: 275 °
